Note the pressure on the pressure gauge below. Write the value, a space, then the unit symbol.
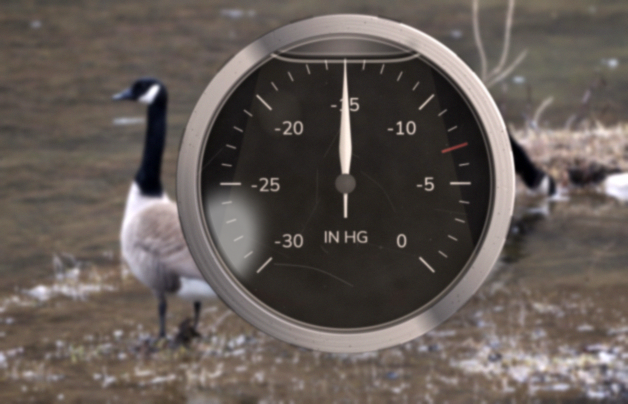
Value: -15 inHg
